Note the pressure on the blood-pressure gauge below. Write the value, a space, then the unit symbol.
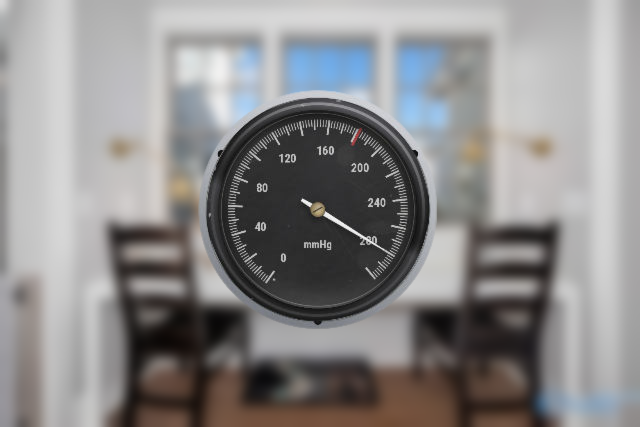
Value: 280 mmHg
